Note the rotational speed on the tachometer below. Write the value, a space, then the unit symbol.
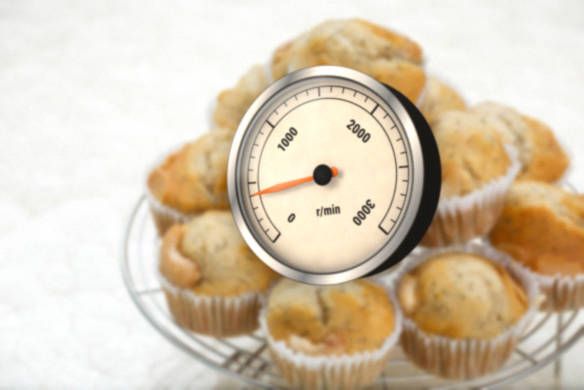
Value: 400 rpm
